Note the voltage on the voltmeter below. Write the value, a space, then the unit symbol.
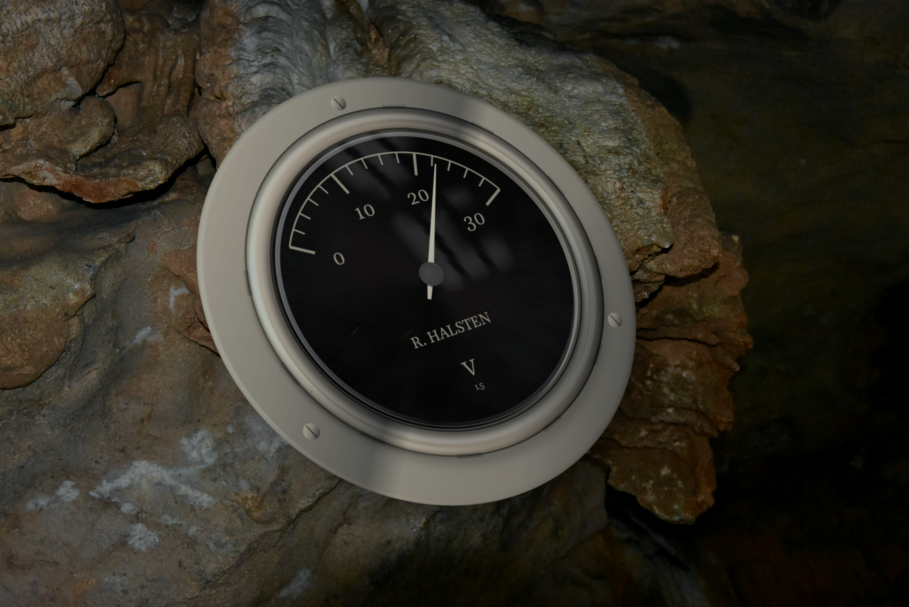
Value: 22 V
